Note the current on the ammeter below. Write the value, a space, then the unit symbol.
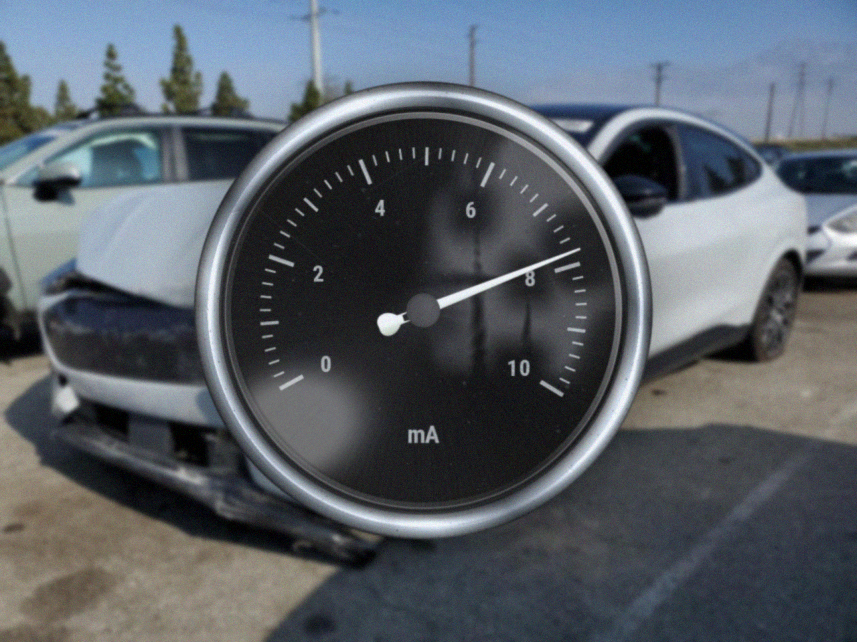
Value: 7.8 mA
